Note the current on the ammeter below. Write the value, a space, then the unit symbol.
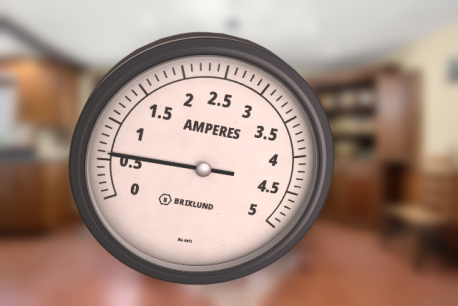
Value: 0.6 A
